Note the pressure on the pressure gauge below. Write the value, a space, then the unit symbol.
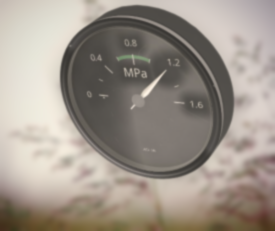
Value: 1.2 MPa
